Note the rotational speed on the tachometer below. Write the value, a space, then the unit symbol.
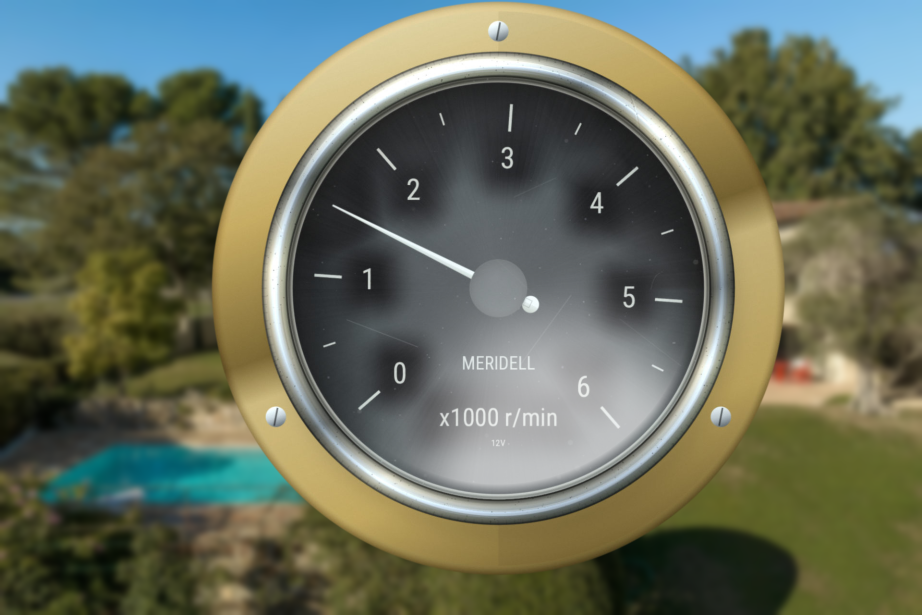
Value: 1500 rpm
